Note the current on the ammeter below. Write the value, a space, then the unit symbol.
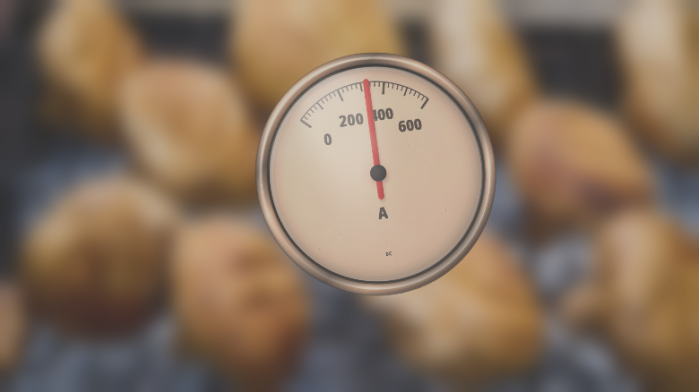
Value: 320 A
